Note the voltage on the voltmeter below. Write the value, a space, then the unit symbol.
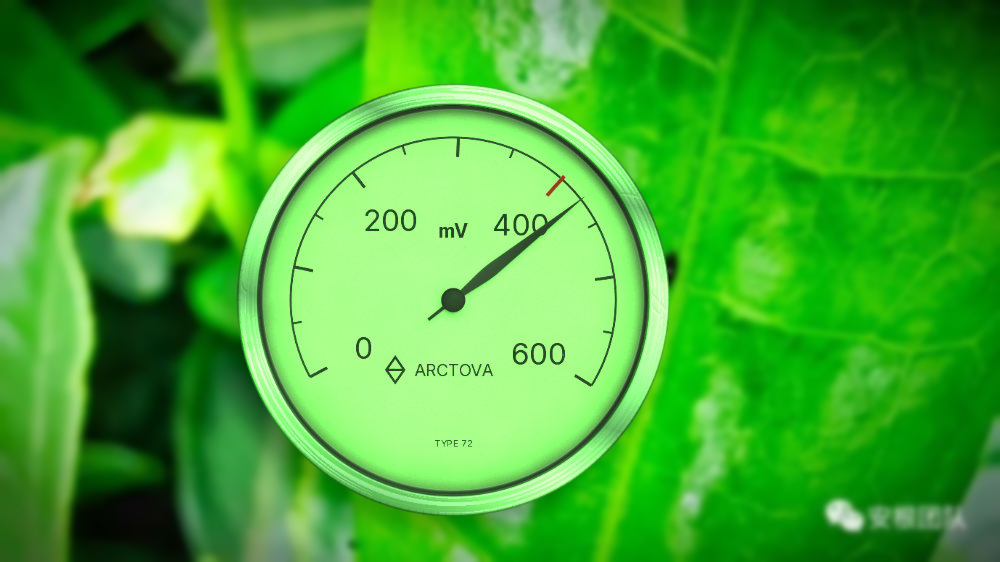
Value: 425 mV
